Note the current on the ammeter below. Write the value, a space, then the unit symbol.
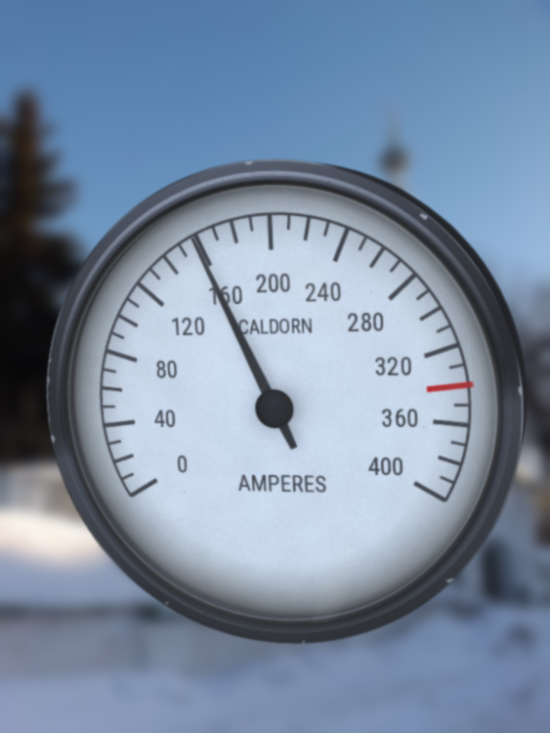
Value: 160 A
